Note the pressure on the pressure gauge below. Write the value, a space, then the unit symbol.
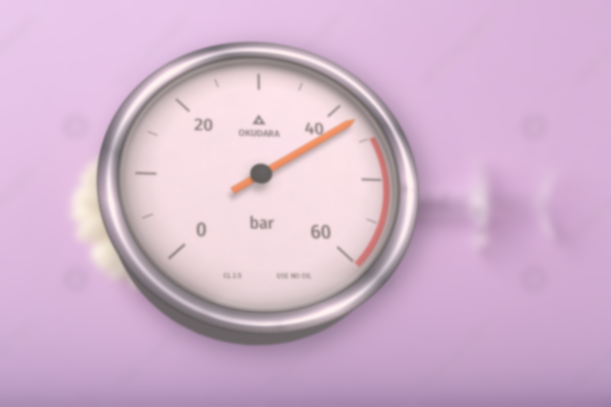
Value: 42.5 bar
